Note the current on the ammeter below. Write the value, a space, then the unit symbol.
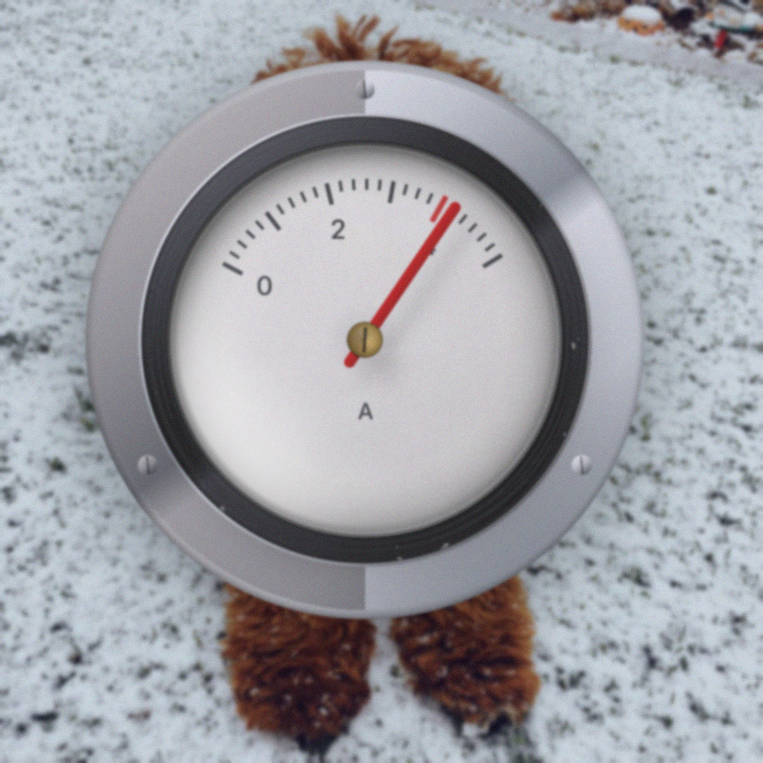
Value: 4 A
